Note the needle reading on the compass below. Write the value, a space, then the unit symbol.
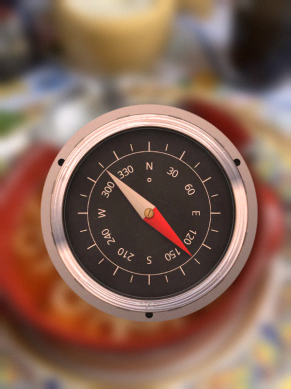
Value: 135 °
